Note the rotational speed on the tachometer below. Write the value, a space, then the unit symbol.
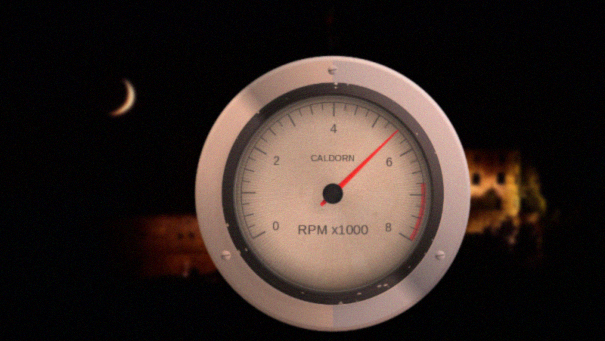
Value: 5500 rpm
